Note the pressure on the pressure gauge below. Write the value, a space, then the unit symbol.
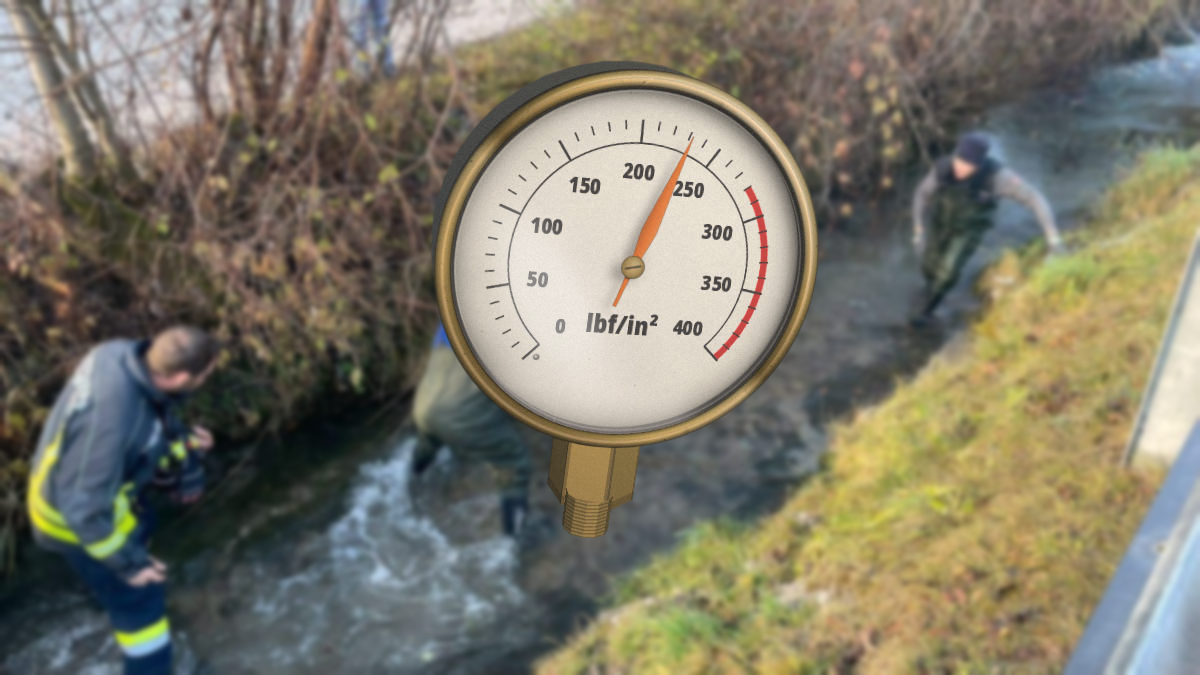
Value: 230 psi
